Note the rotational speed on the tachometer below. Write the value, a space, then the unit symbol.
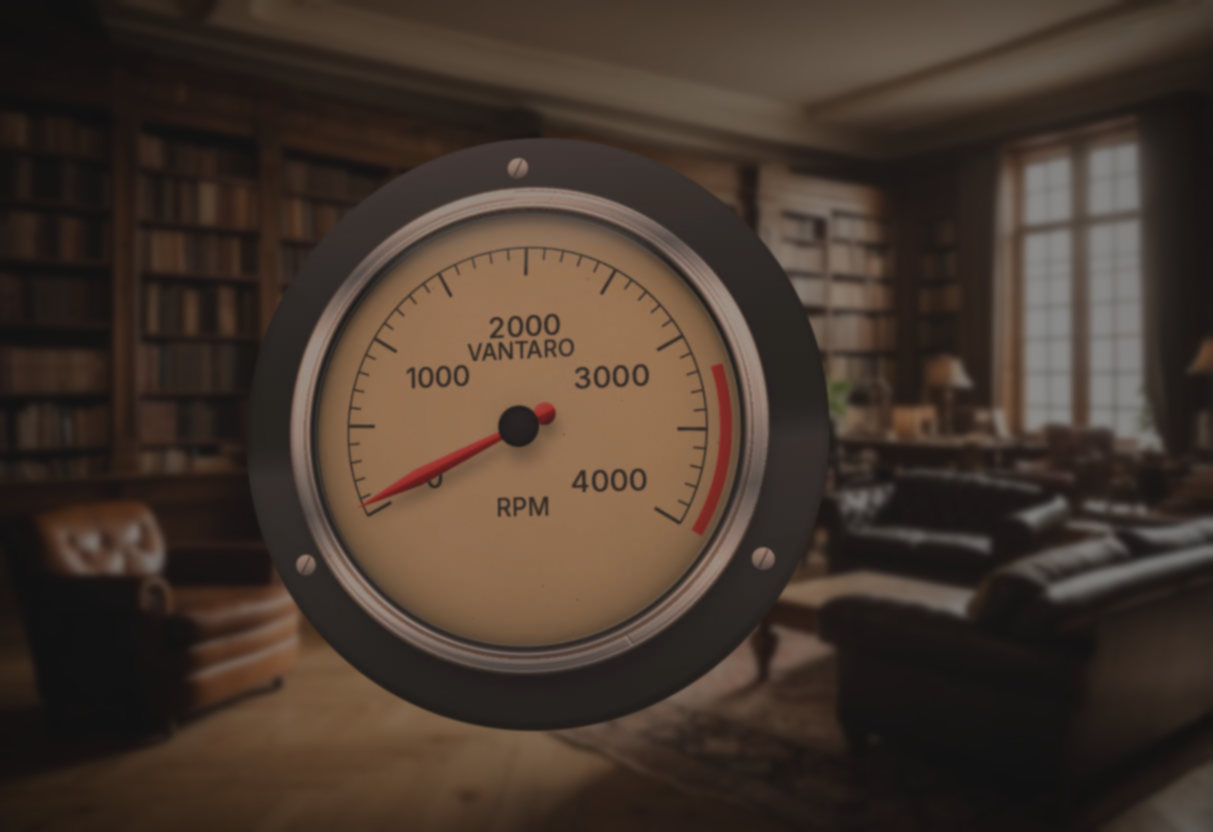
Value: 50 rpm
